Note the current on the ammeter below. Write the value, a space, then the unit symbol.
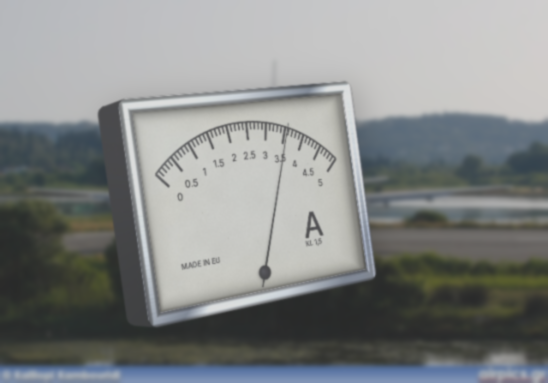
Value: 3.5 A
